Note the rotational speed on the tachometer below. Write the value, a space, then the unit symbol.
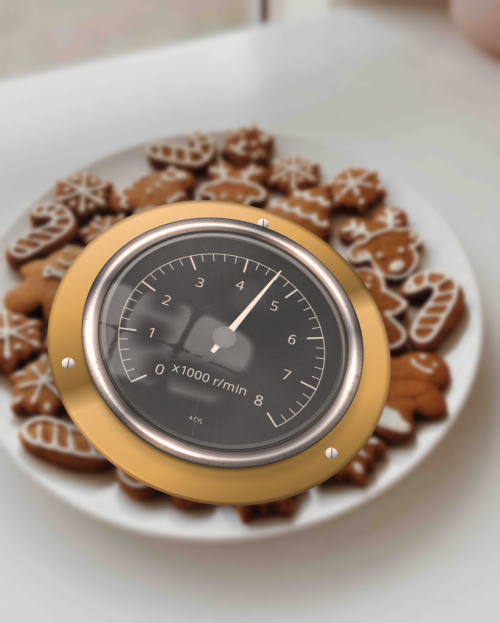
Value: 4600 rpm
